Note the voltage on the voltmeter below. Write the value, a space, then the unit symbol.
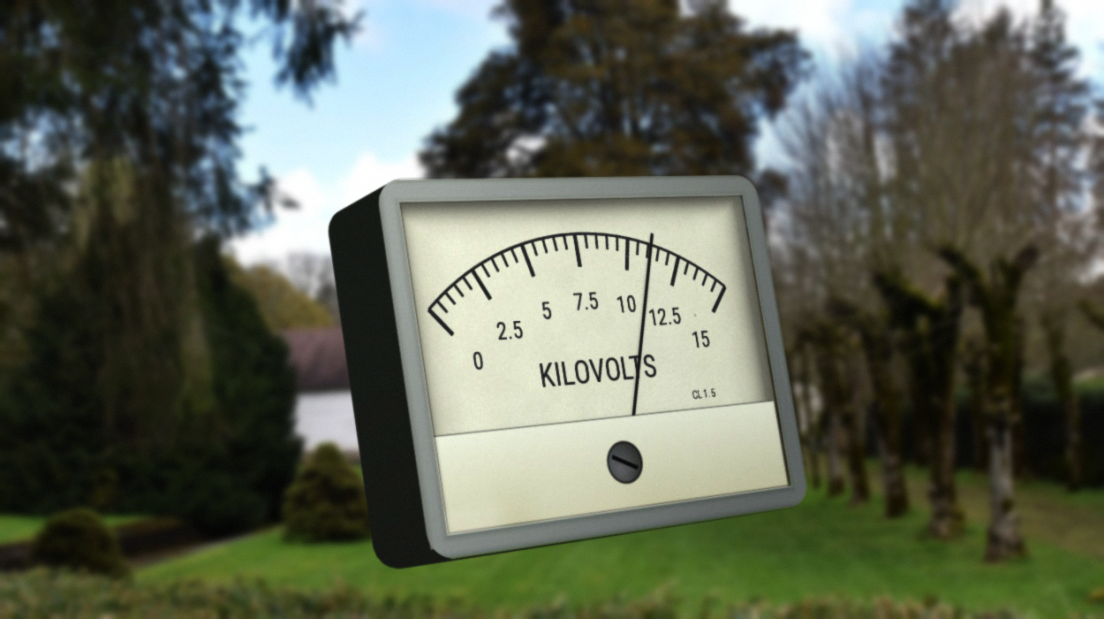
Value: 11 kV
